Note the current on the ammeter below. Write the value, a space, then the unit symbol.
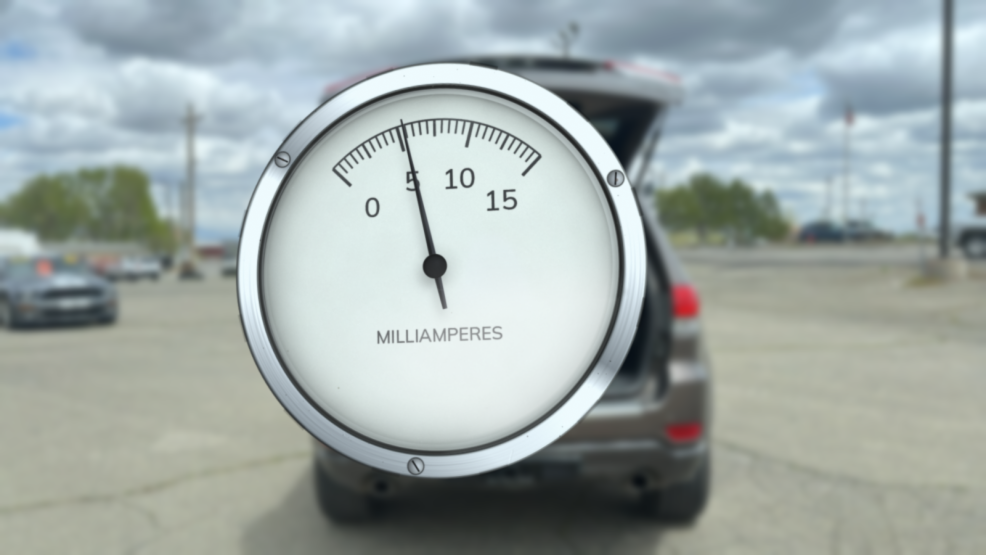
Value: 5.5 mA
